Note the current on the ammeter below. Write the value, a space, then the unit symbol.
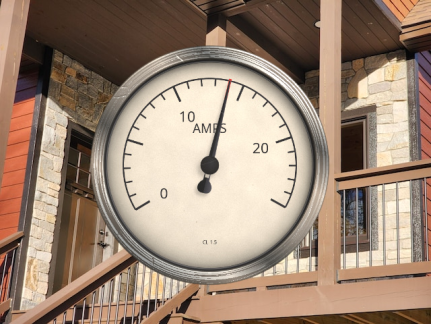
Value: 14 A
